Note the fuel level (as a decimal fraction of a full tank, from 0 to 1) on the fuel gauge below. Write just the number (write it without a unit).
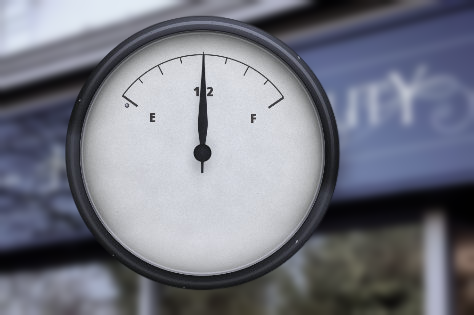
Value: 0.5
